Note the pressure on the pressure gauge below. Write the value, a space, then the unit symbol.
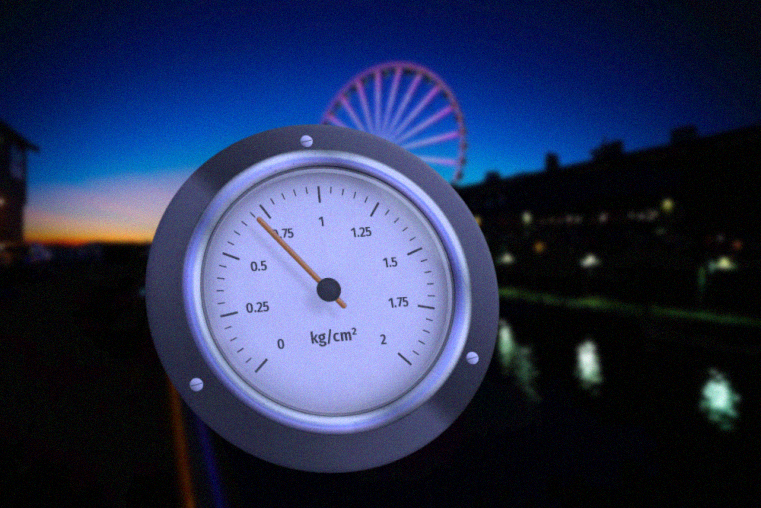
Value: 0.7 kg/cm²
